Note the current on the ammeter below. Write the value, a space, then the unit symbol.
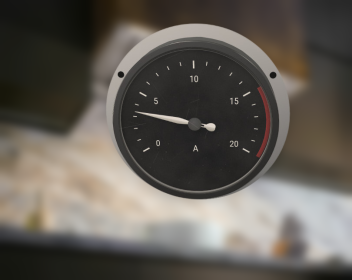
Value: 3.5 A
